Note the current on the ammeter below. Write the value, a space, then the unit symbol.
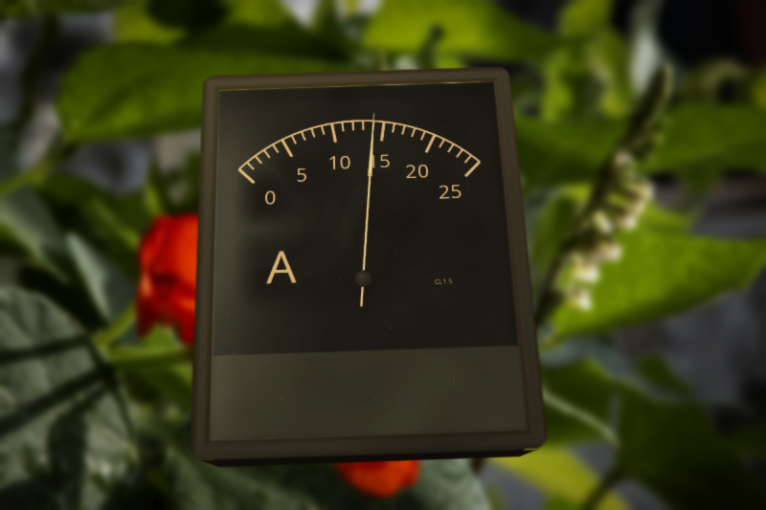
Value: 14 A
